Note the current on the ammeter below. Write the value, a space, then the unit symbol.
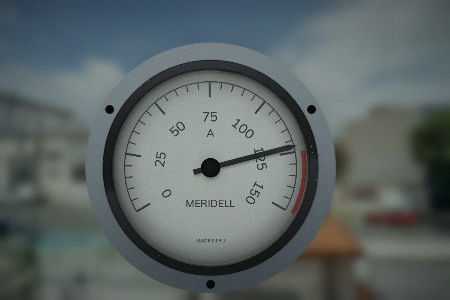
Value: 122.5 A
